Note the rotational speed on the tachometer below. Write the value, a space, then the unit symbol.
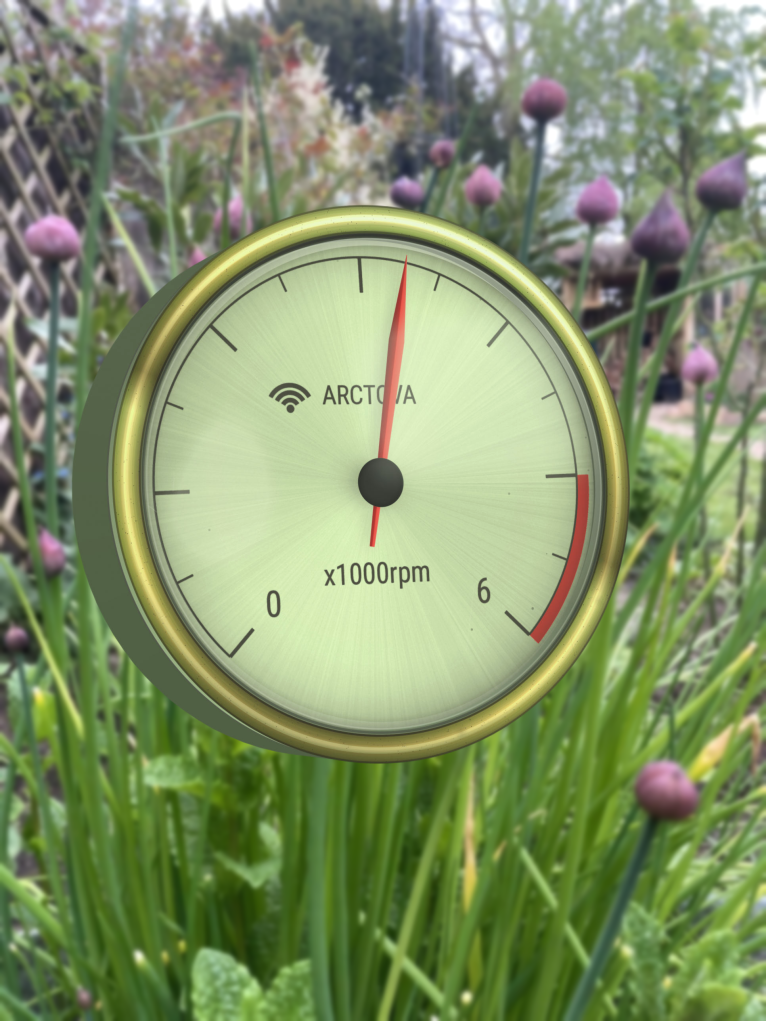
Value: 3250 rpm
